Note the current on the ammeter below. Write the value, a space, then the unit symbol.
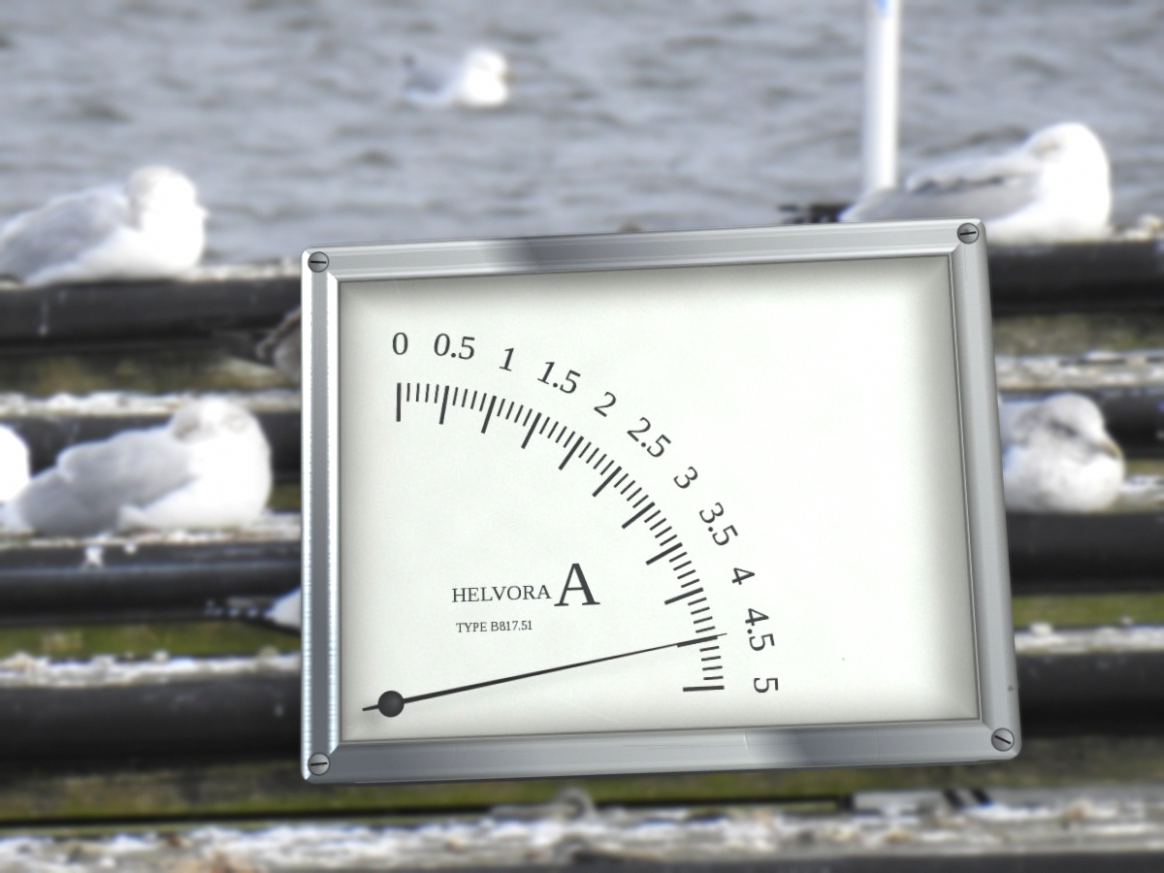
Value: 4.5 A
